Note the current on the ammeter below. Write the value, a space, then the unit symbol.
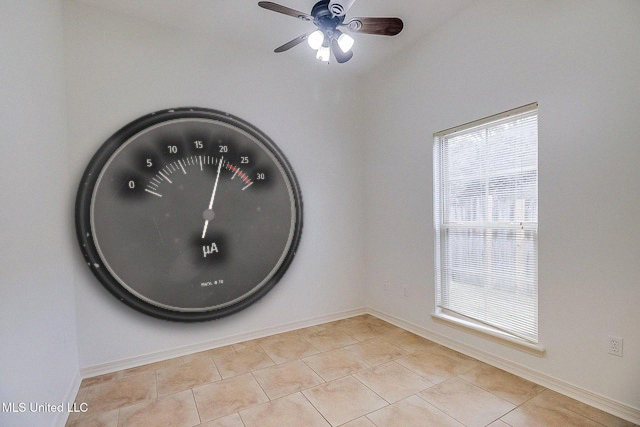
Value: 20 µA
